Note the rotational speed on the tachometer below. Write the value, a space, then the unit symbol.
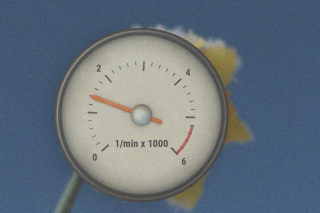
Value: 1400 rpm
